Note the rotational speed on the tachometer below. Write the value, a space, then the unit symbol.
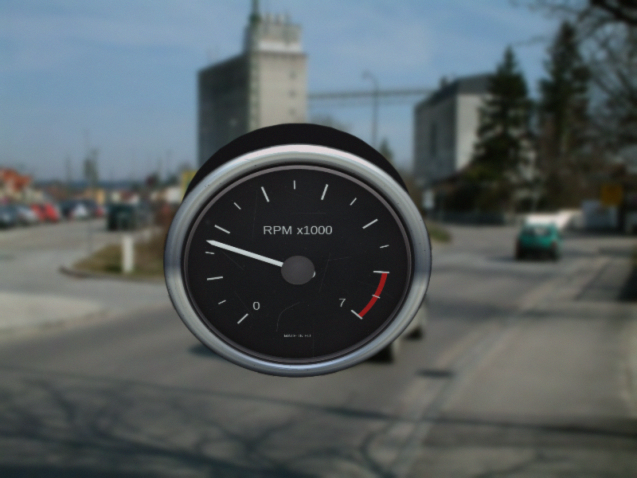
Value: 1750 rpm
